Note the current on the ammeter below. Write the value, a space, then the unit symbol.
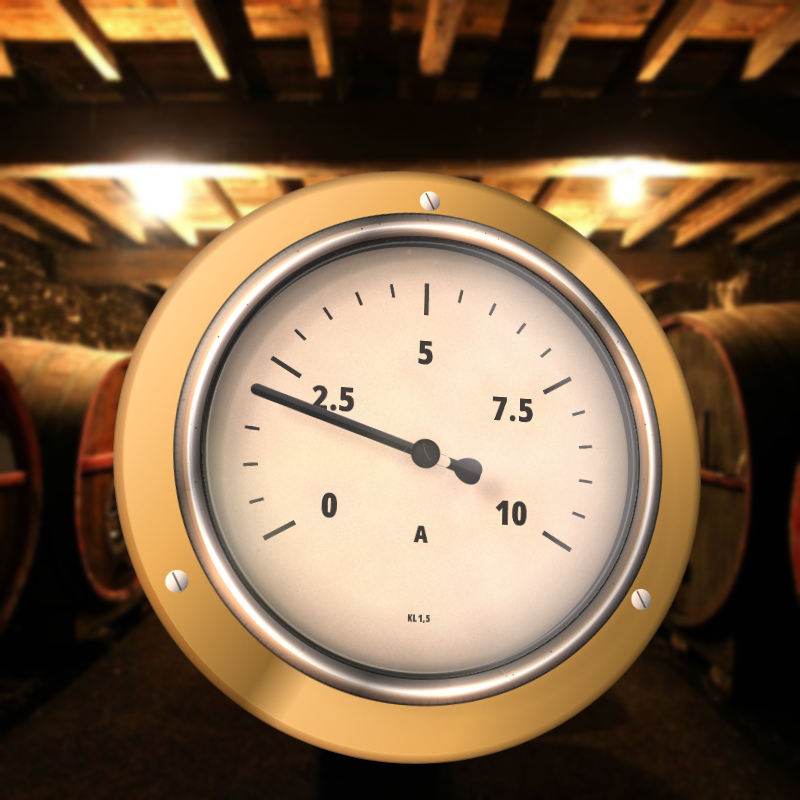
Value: 2 A
